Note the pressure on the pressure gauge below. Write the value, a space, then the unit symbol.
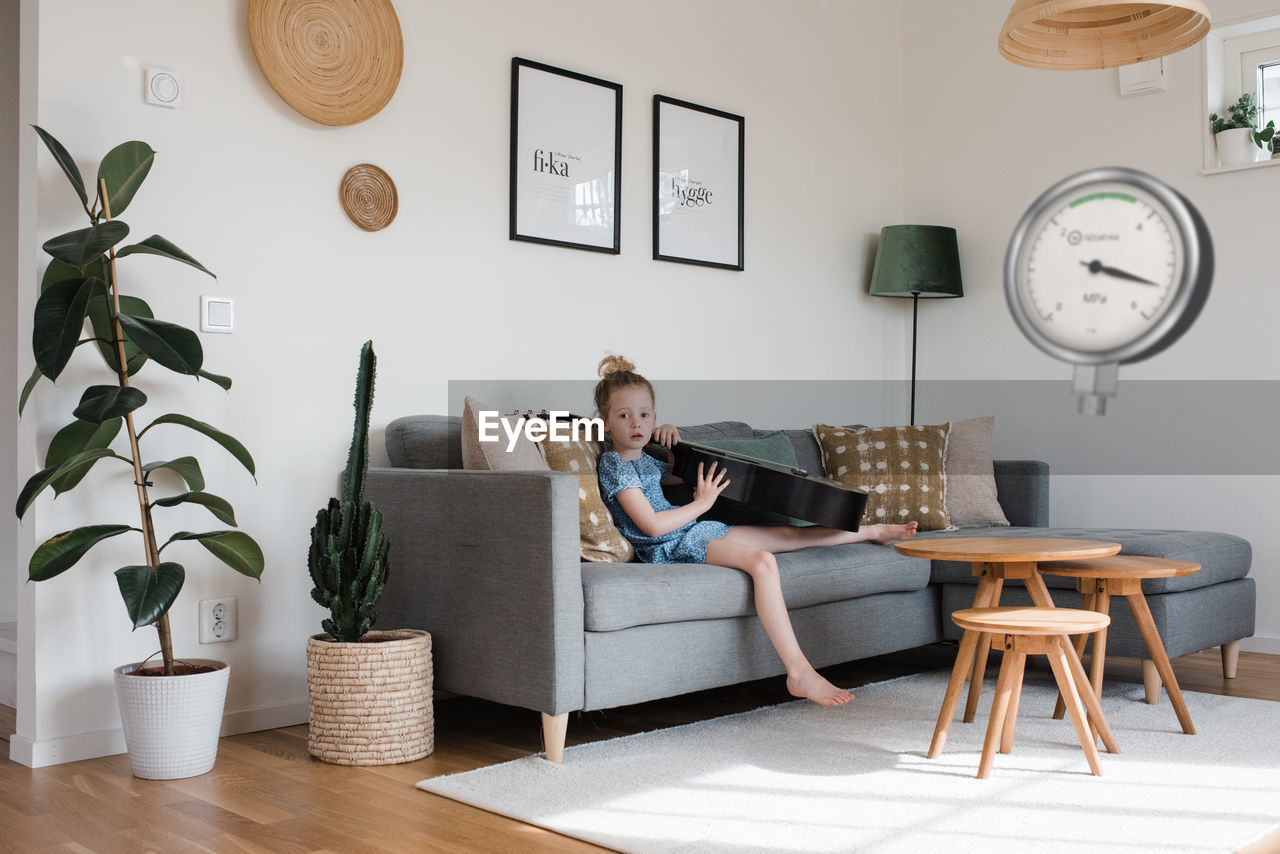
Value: 5.4 MPa
